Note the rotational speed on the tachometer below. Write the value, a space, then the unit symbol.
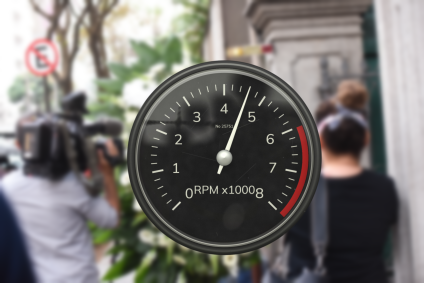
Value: 4600 rpm
